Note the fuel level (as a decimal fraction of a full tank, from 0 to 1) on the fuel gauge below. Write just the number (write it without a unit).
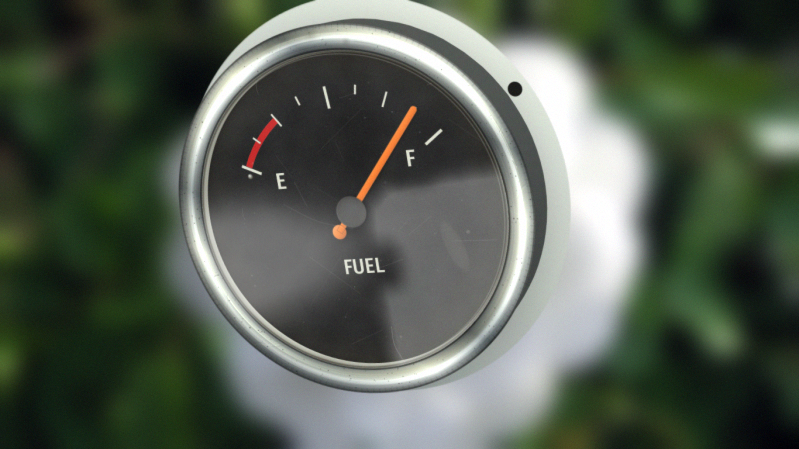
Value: 0.875
